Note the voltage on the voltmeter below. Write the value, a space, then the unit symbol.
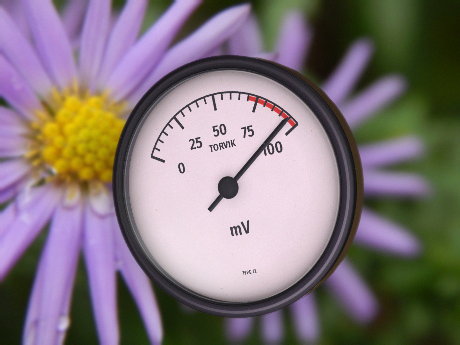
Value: 95 mV
